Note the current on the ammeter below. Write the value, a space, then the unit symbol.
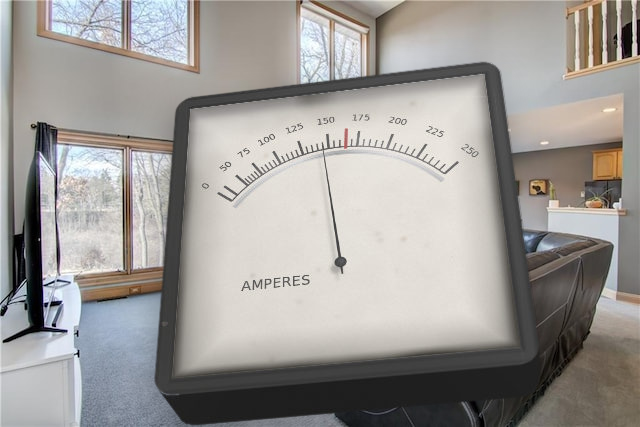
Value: 145 A
